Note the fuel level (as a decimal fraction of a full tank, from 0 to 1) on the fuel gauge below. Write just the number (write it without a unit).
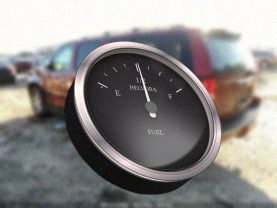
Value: 0.5
